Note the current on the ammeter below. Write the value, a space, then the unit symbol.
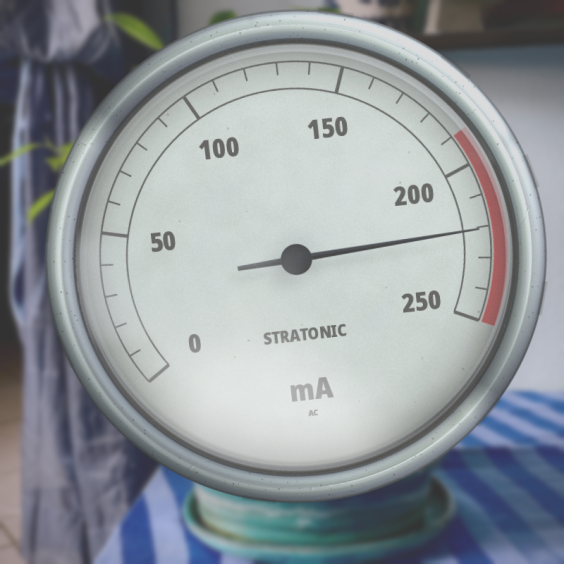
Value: 220 mA
